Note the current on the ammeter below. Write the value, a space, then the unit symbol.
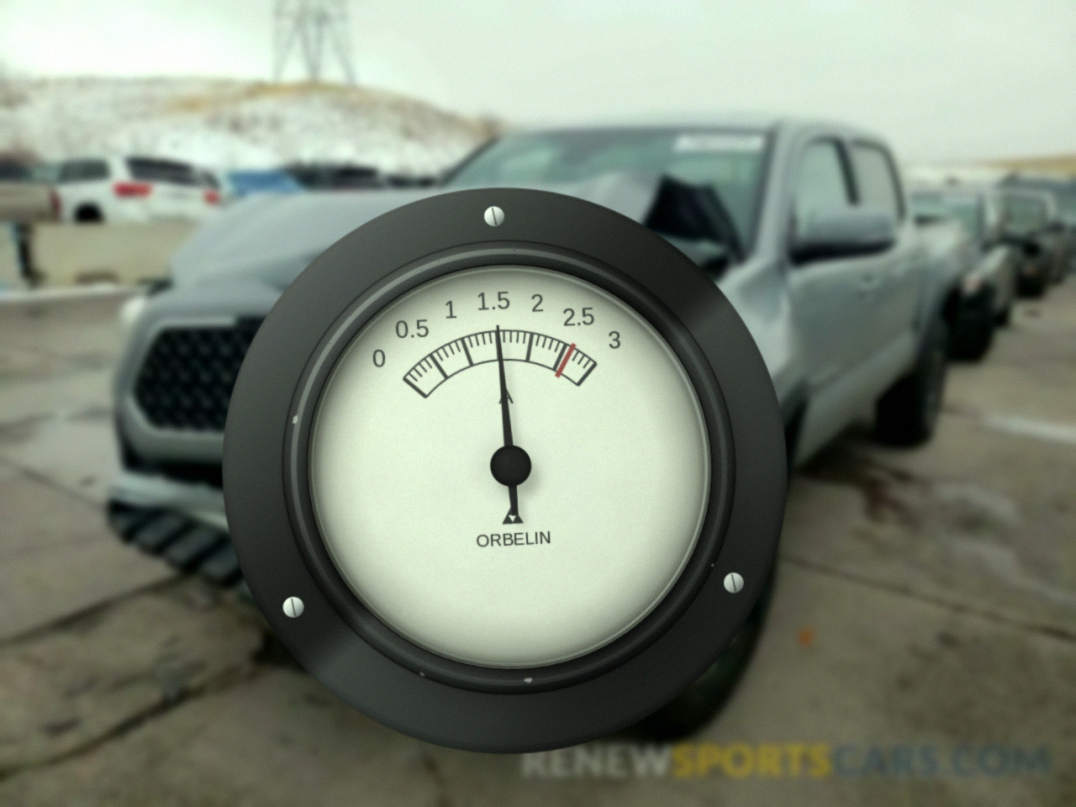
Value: 1.5 A
